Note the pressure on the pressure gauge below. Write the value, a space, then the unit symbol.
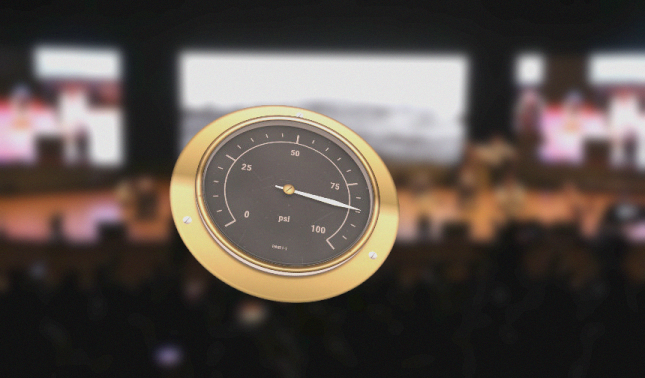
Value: 85 psi
